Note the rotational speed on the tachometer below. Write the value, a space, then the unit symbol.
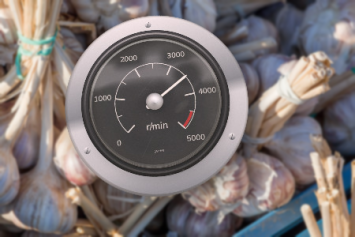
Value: 3500 rpm
